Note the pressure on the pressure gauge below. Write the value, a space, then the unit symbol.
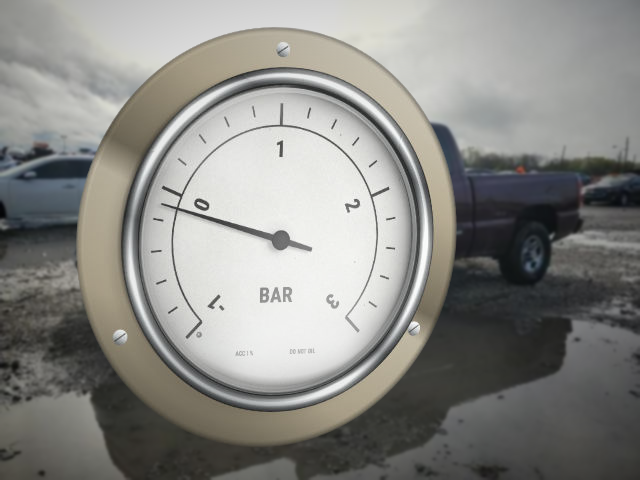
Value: -0.1 bar
